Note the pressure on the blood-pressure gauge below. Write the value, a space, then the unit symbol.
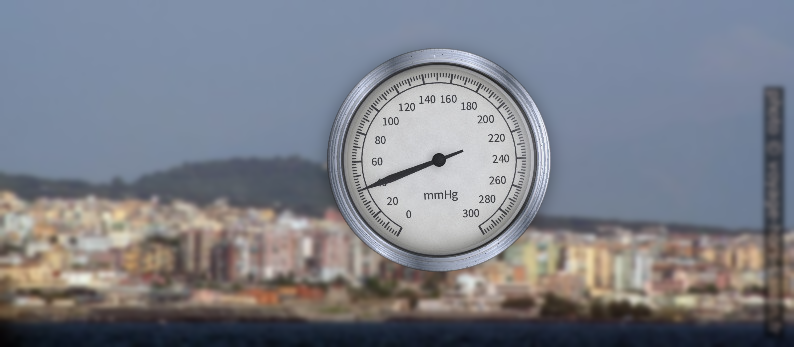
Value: 40 mmHg
